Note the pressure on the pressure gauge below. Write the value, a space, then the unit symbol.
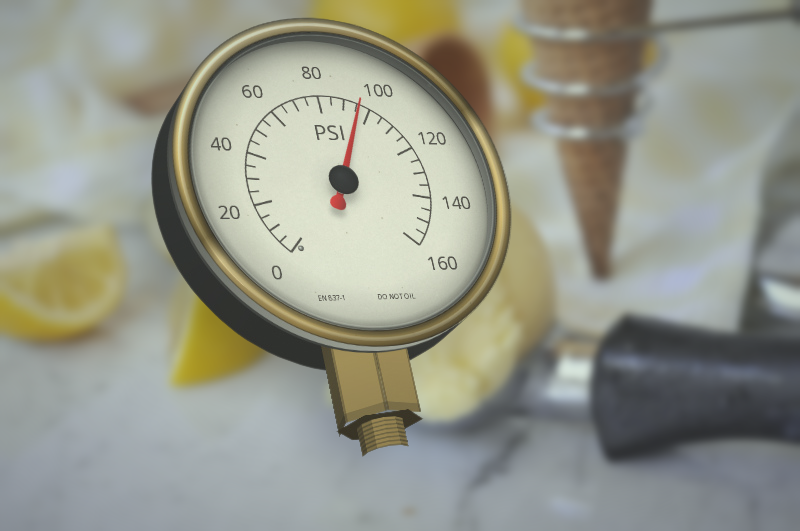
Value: 95 psi
